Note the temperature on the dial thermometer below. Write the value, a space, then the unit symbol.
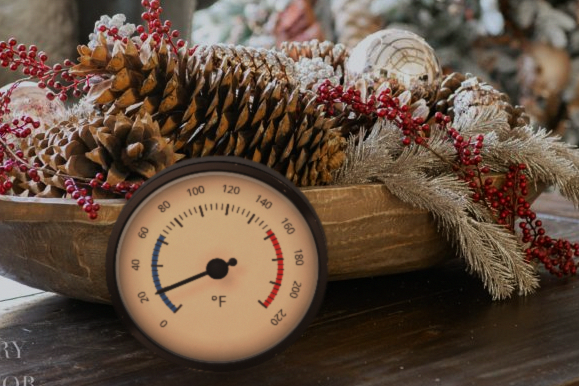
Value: 20 °F
